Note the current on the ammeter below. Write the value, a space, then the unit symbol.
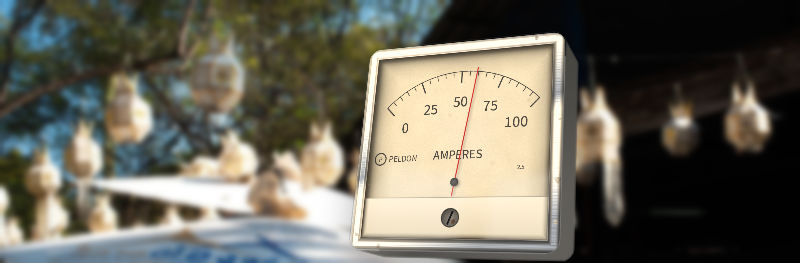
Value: 60 A
